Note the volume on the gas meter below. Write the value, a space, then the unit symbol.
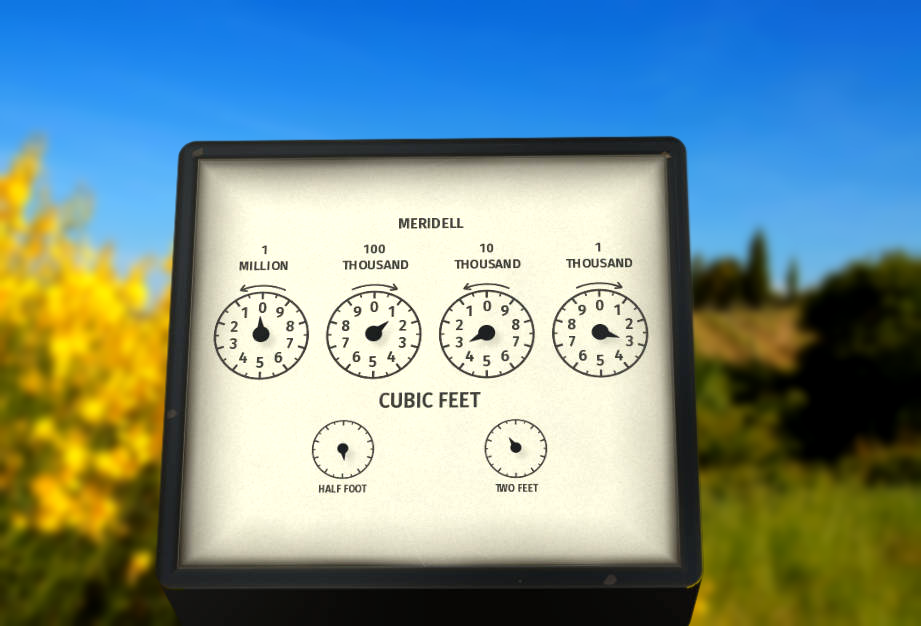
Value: 13300 ft³
